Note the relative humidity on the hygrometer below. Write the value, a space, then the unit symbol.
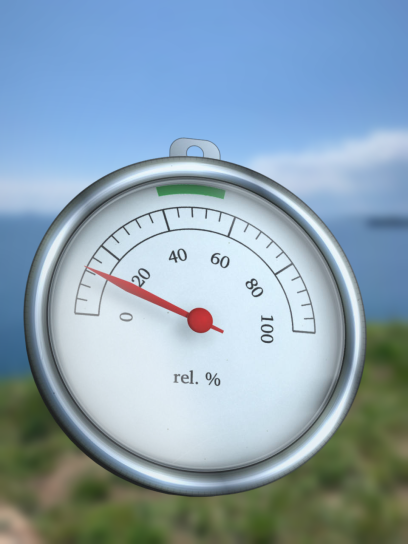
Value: 12 %
